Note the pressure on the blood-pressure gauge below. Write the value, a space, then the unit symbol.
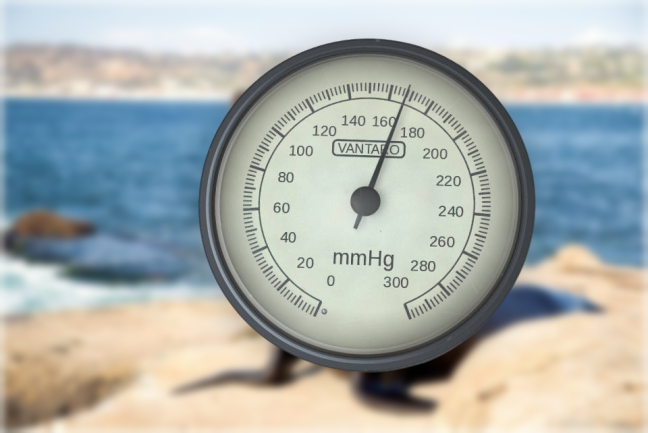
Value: 168 mmHg
